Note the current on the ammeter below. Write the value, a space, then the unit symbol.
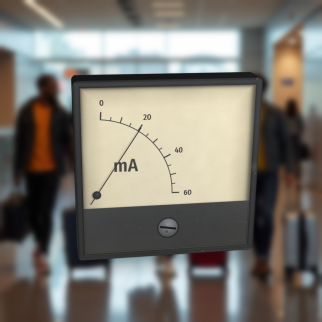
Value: 20 mA
